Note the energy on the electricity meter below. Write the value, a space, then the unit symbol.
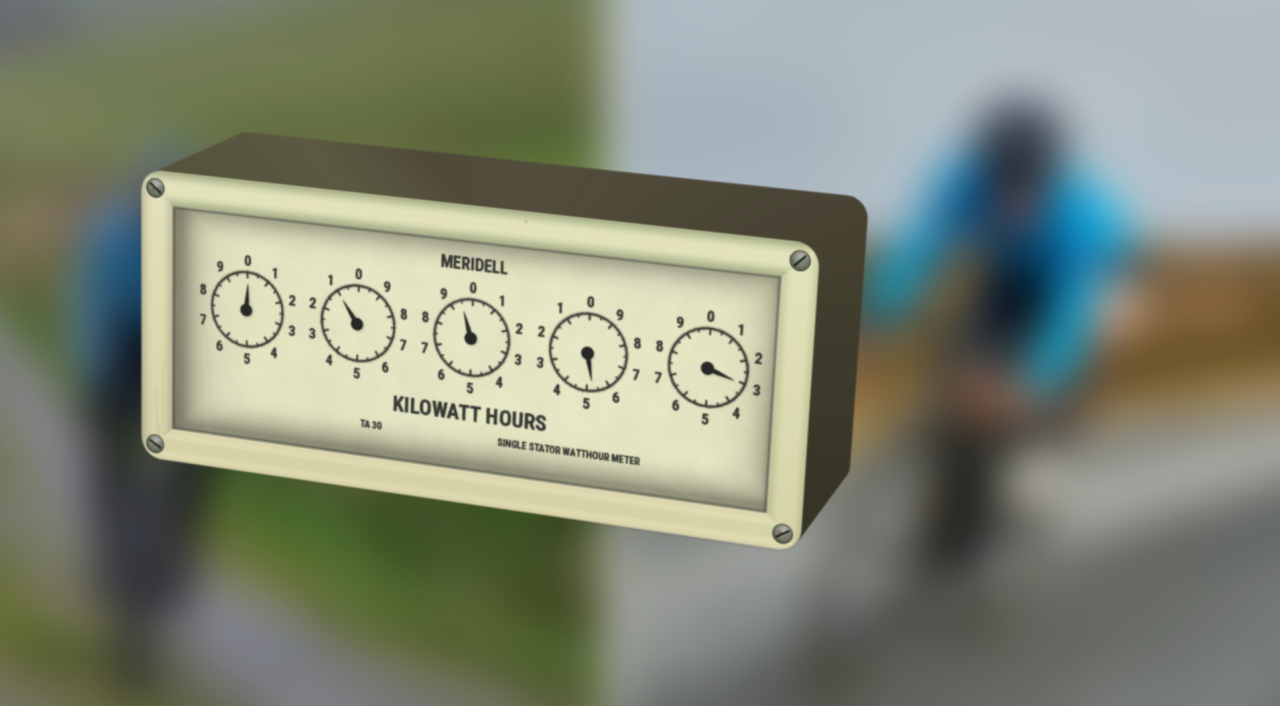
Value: 953 kWh
